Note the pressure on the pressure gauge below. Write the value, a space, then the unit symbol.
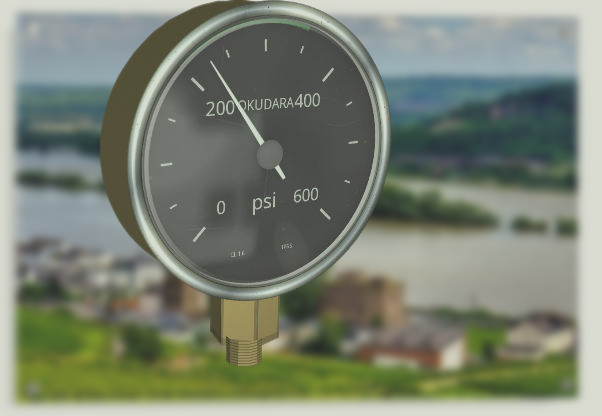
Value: 225 psi
